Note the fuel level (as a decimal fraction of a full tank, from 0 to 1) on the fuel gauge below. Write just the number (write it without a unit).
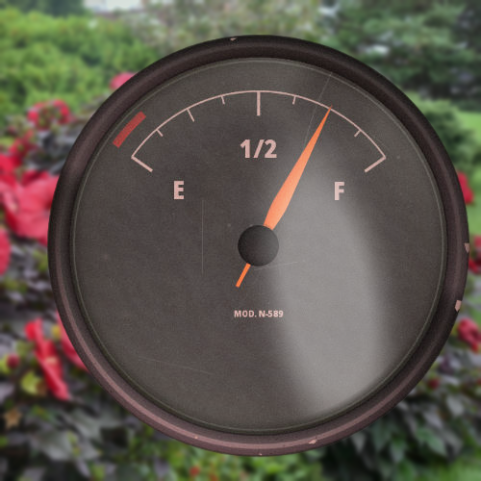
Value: 0.75
